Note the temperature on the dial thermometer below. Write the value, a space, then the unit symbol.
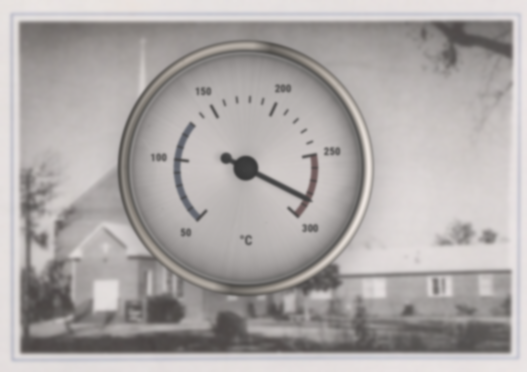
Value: 285 °C
